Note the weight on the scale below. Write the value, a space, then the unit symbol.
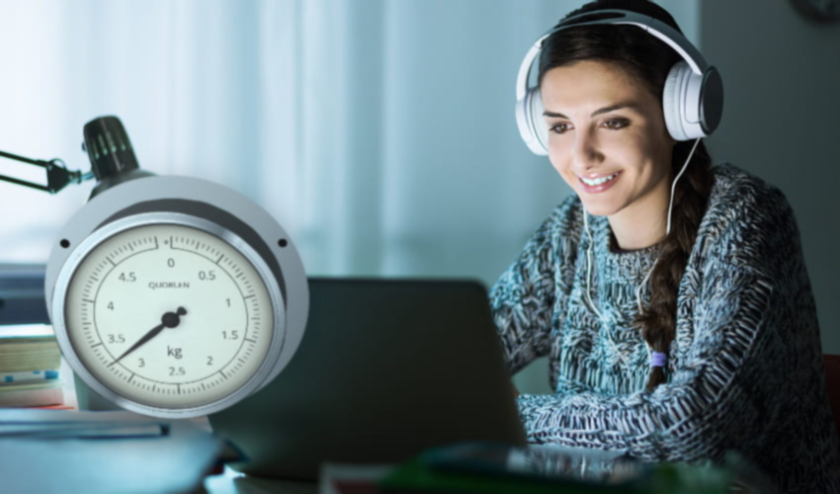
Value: 3.25 kg
